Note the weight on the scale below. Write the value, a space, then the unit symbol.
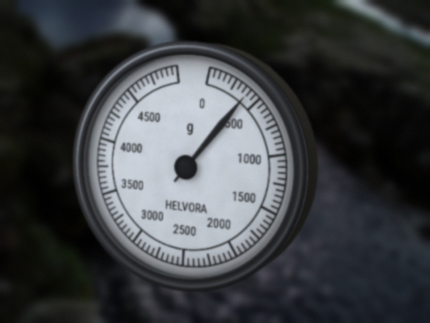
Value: 400 g
